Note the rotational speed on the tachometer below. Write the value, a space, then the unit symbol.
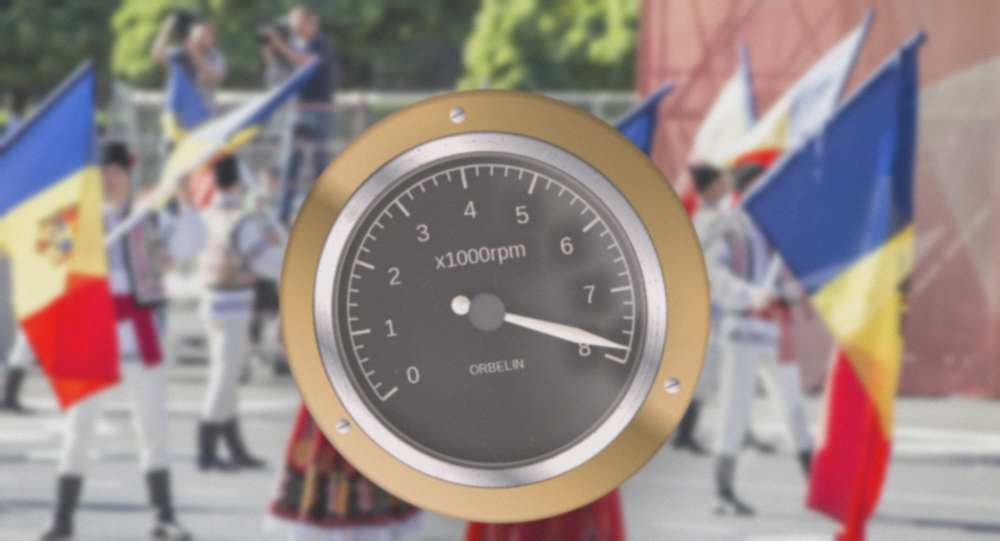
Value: 7800 rpm
